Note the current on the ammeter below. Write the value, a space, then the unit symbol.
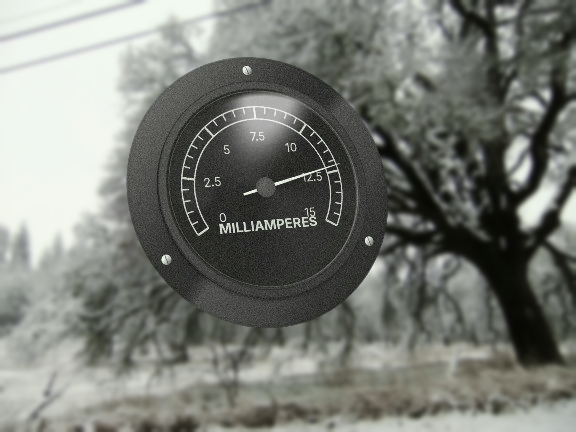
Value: 12.25 mA
